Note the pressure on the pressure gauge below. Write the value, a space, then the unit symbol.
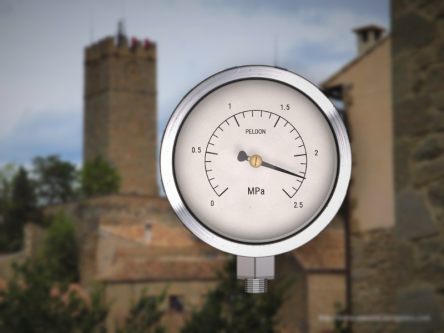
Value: 2.25 MPa
